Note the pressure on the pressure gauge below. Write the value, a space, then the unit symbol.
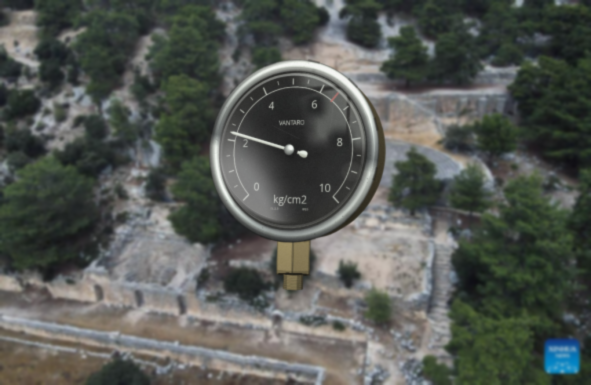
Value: 2.25 kg/cm²
